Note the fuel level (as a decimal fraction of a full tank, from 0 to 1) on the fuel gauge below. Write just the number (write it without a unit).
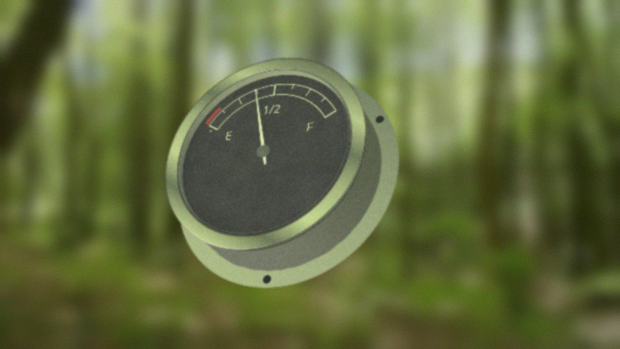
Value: 0.375
